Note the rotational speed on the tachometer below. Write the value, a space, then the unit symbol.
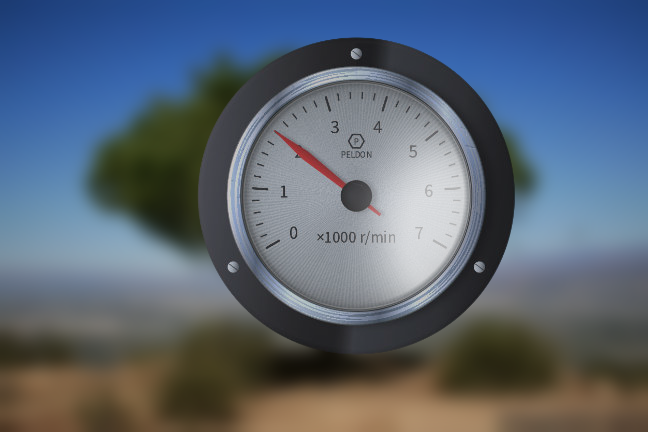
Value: 2000 rpm
